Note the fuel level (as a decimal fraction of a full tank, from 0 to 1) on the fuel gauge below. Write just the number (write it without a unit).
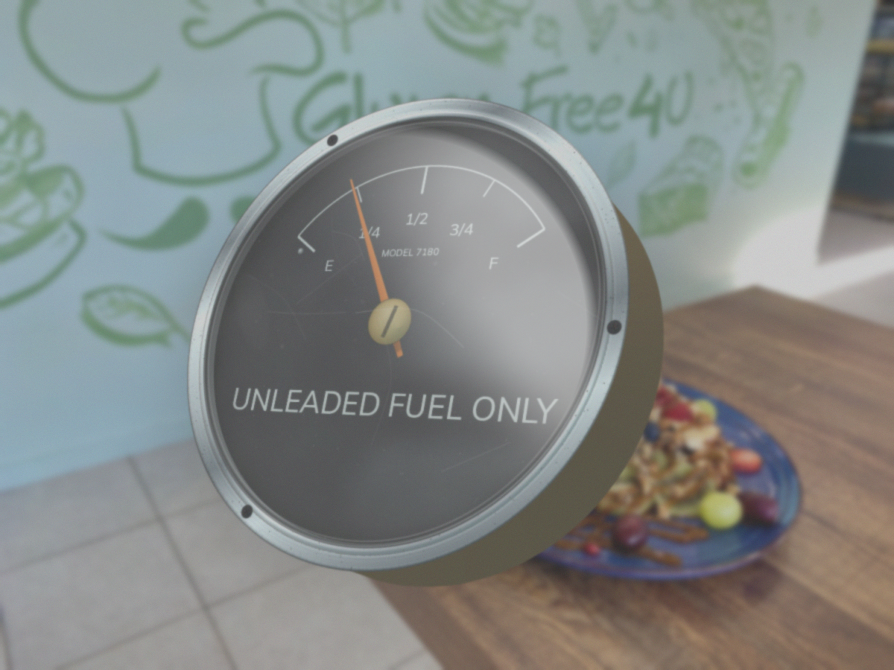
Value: 0.25
